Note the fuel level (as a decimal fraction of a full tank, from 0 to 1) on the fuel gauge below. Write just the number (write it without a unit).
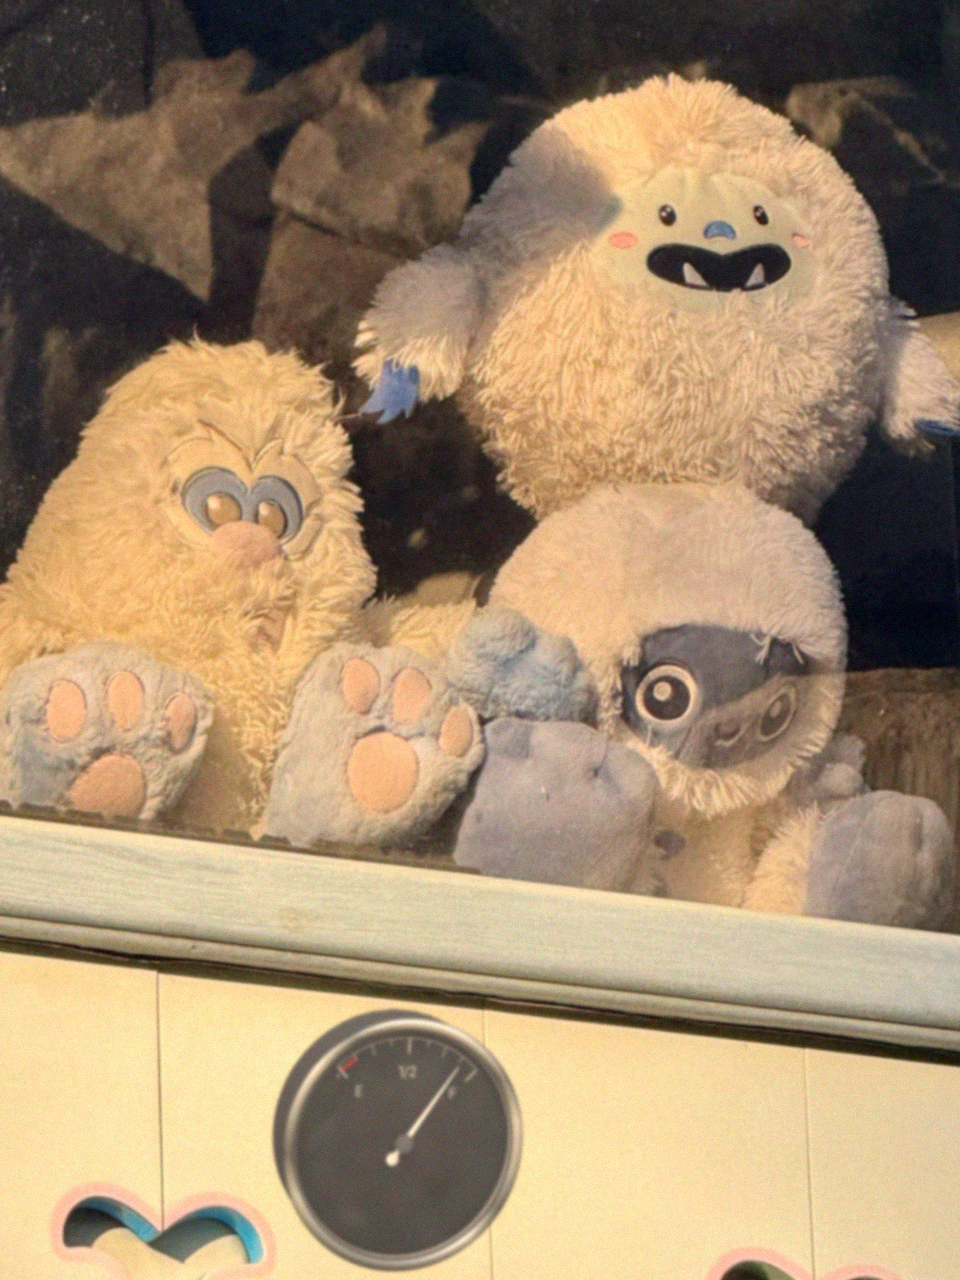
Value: 0.875
